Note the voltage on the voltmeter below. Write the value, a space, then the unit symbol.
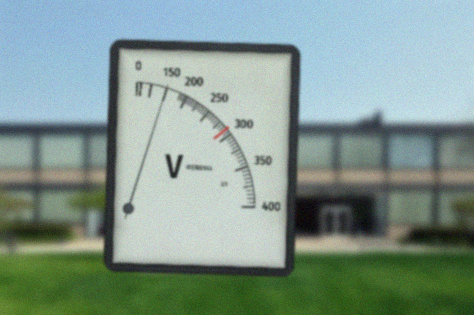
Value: 150 V
